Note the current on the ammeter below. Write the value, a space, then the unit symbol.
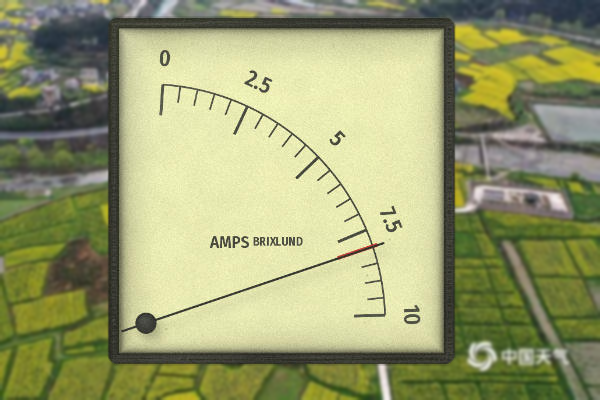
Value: 8 A
